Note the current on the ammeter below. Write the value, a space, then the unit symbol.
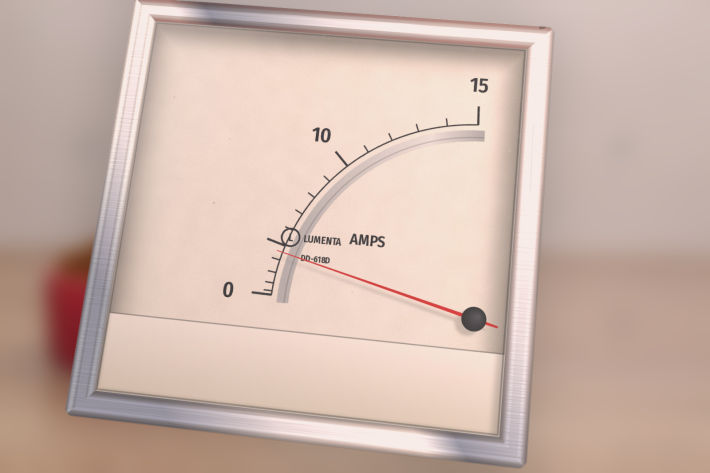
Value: 4.5 A
